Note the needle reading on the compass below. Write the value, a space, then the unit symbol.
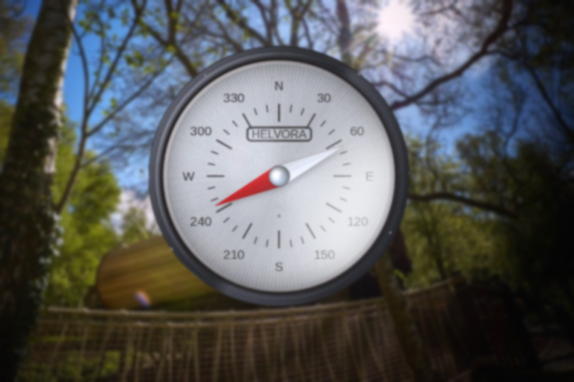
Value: 245 °
